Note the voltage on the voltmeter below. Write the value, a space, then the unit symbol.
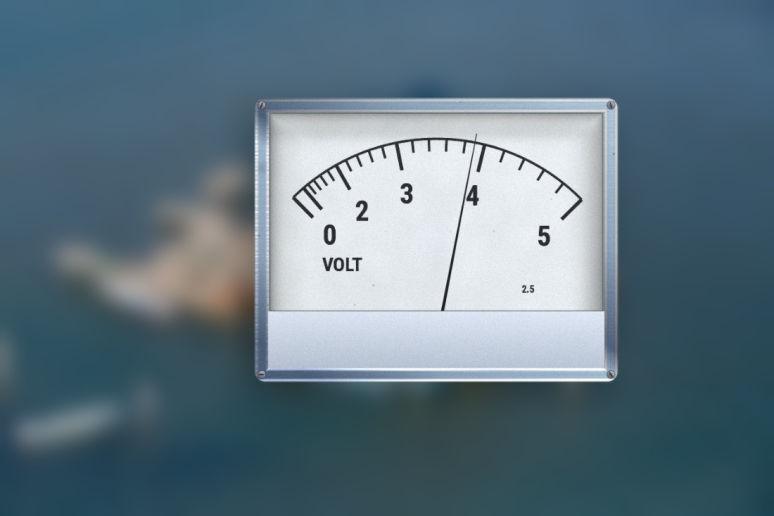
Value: 3.9 V
